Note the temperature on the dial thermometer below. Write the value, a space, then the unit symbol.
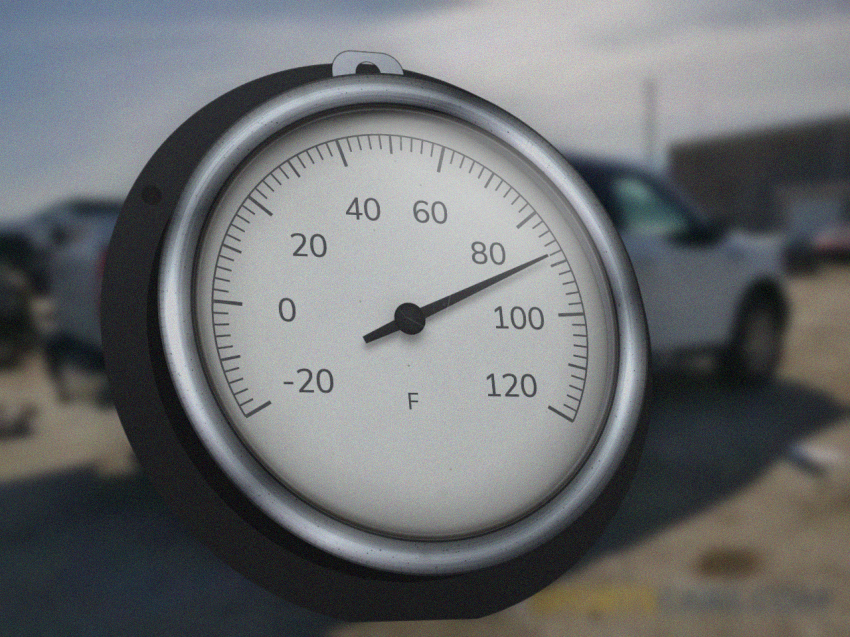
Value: 88 °F
